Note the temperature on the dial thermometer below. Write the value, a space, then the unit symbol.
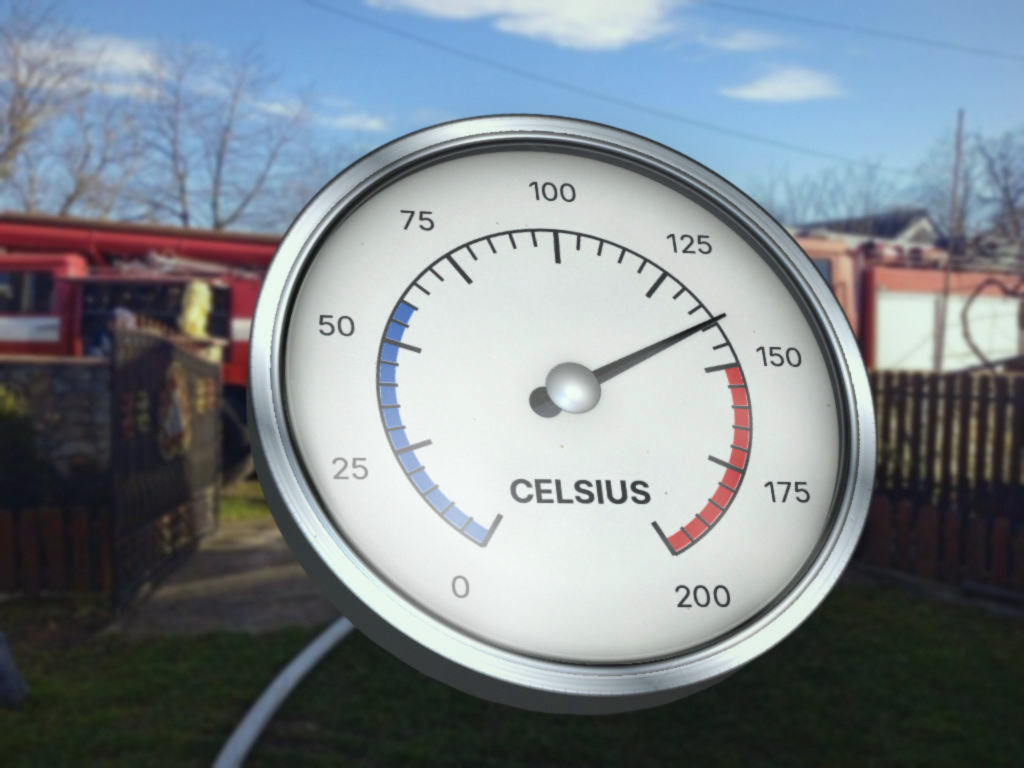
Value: 140 °C
